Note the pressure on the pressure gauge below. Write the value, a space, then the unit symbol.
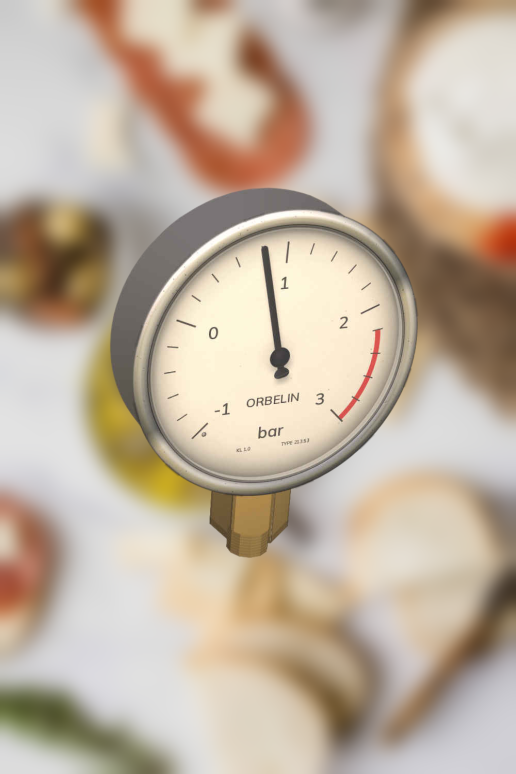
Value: 0.8 bar
